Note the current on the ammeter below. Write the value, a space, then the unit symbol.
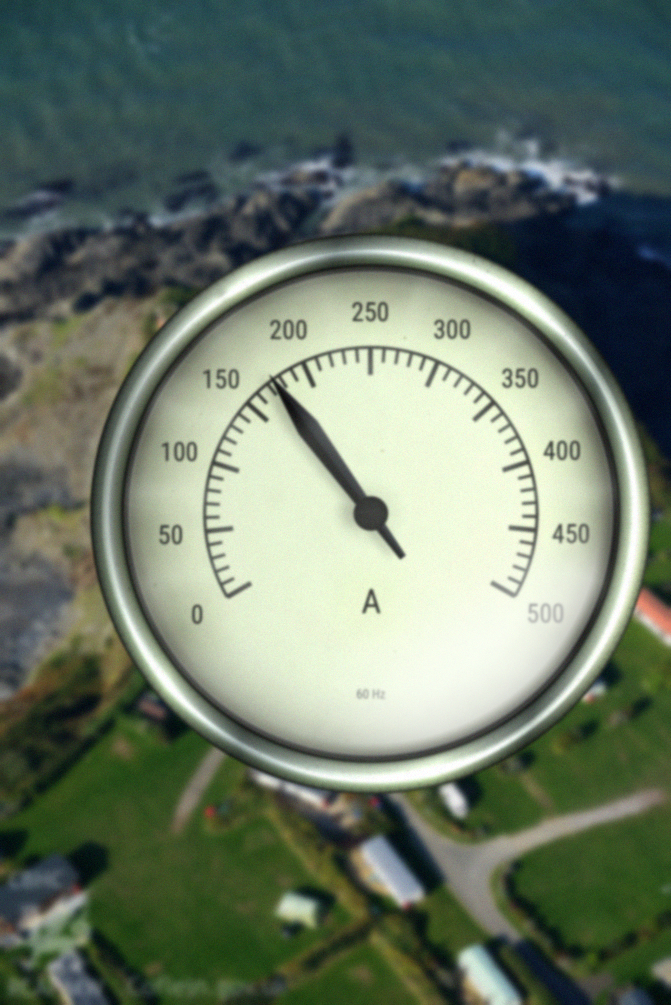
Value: 175 A
